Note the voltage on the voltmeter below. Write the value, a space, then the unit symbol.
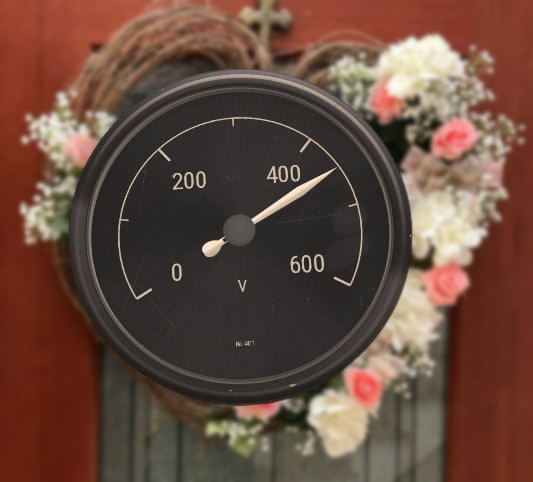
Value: 450 V
